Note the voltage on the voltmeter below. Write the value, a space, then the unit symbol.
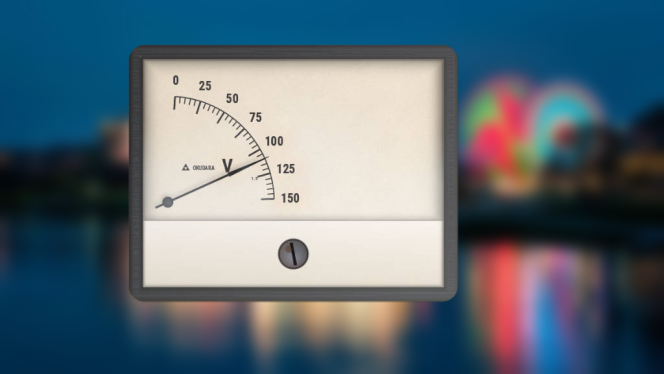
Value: 110 V
